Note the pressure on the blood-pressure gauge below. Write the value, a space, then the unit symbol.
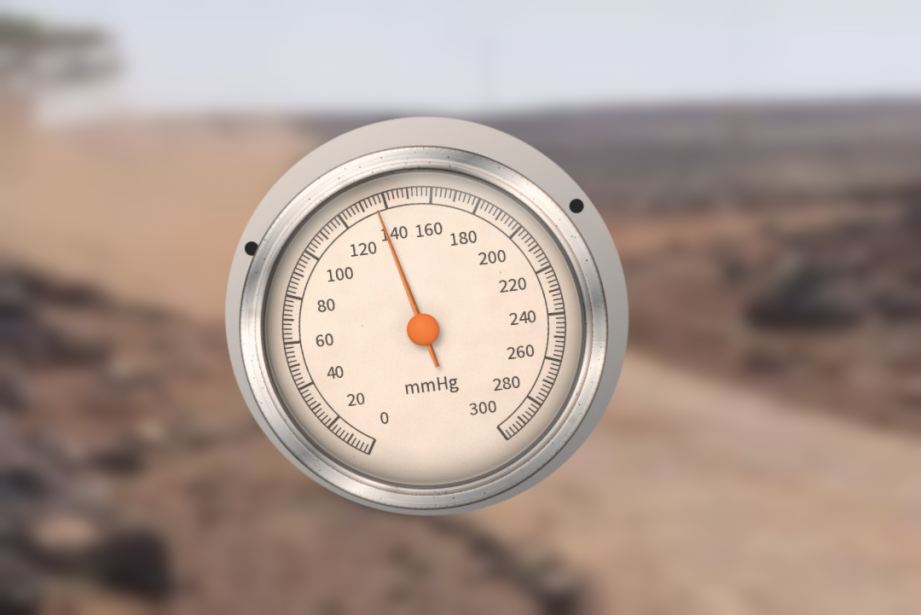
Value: 136 mmHg
